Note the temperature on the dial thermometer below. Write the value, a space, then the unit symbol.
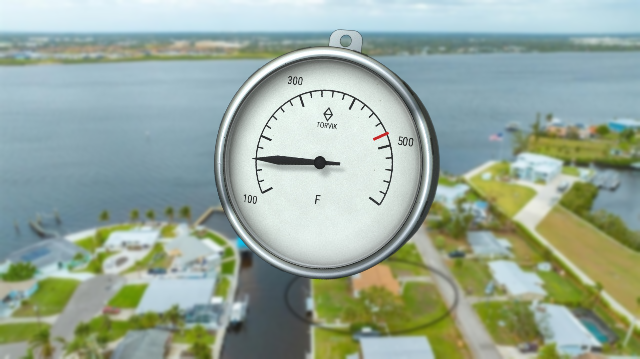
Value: 160 °F
